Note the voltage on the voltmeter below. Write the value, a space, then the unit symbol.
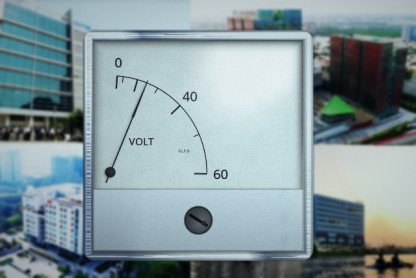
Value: 25 V
